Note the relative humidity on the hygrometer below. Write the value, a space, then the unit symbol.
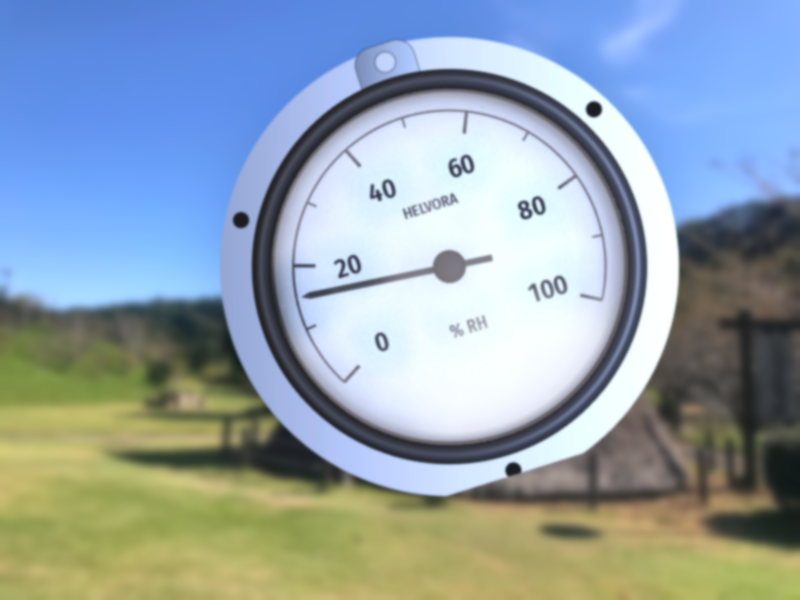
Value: 15 %
